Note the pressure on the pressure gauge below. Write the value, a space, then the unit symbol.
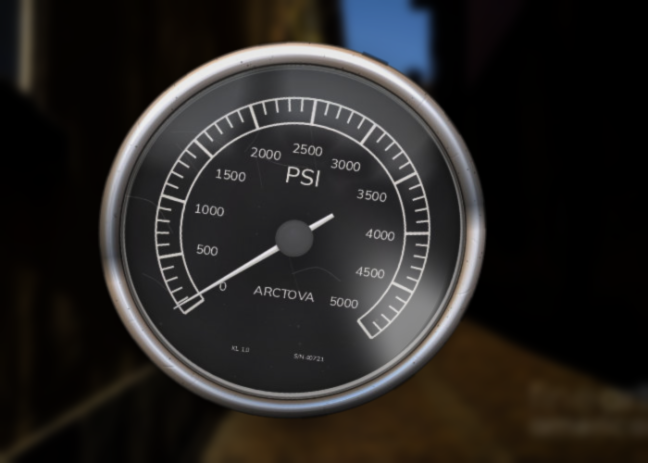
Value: 100 psi
